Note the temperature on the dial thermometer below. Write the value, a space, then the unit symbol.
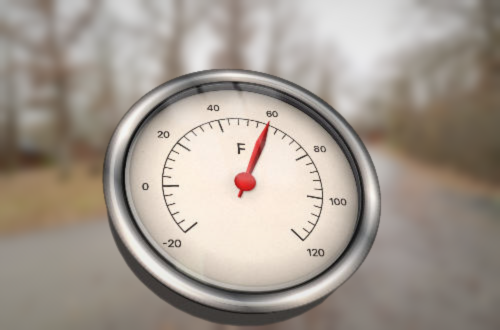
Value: 60 °F
